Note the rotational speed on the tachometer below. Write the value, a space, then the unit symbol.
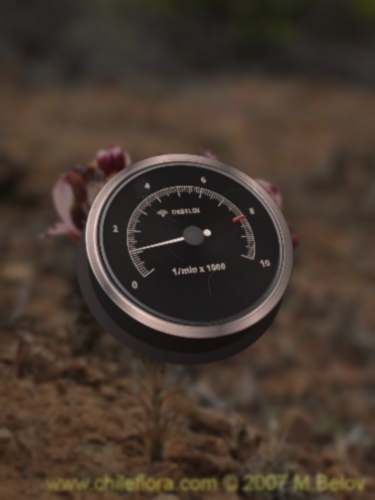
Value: 1000 rpm
